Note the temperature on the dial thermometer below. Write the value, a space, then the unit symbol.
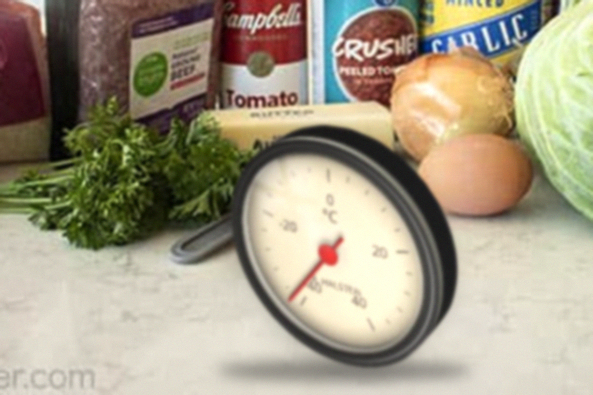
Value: -38 °C
